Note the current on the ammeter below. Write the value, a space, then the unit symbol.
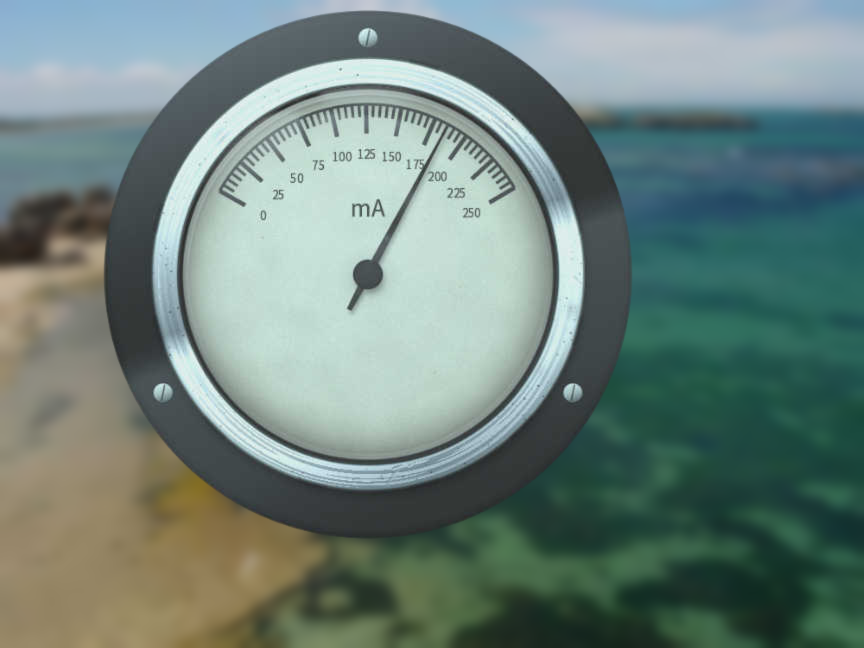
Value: 185 mA
